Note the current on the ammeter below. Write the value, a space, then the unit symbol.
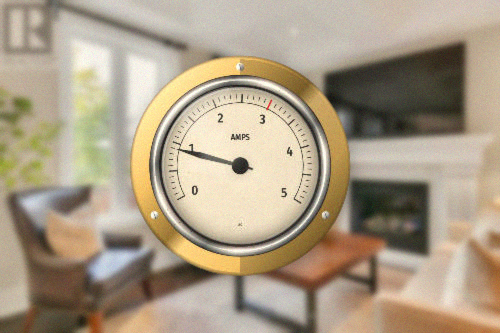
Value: 0.9 A
